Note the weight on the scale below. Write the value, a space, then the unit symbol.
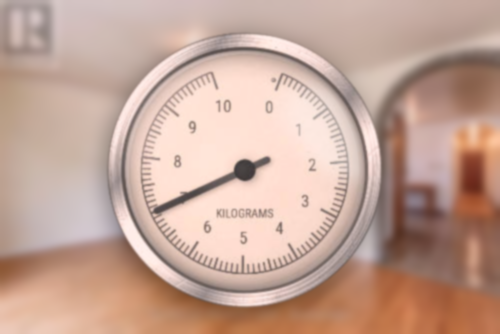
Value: 7 kg
